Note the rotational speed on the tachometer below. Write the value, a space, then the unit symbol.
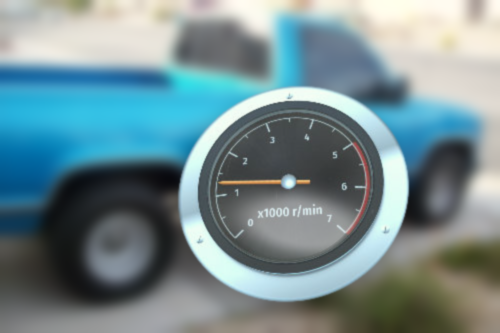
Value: 1250 rpm
